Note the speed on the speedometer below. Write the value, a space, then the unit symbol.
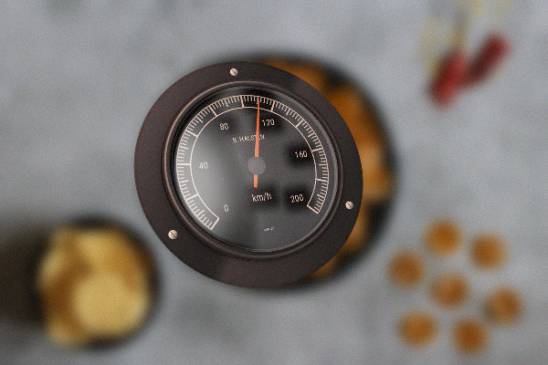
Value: 110 km/h
